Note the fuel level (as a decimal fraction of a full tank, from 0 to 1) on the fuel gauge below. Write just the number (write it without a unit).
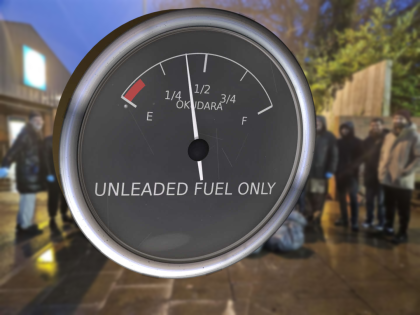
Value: 0.375
